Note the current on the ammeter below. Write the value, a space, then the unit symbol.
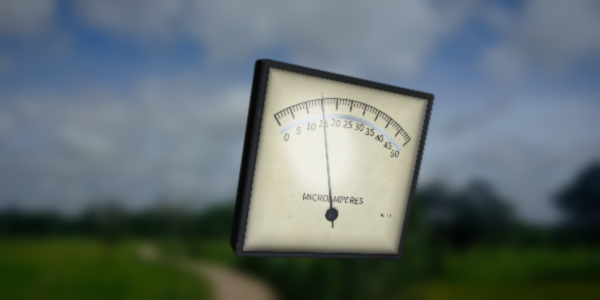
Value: 15 µA
